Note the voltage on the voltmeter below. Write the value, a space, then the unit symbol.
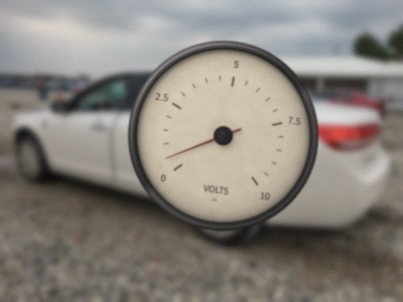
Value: 0.5 V
